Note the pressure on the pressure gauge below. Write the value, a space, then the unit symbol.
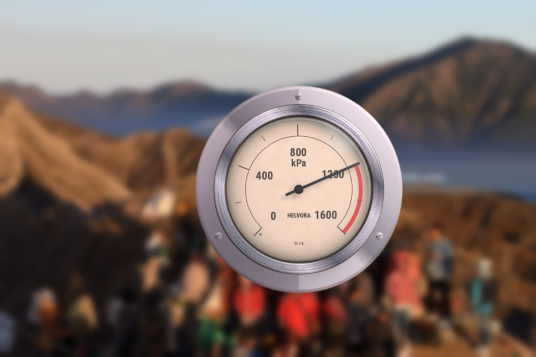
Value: 1200 kPa
